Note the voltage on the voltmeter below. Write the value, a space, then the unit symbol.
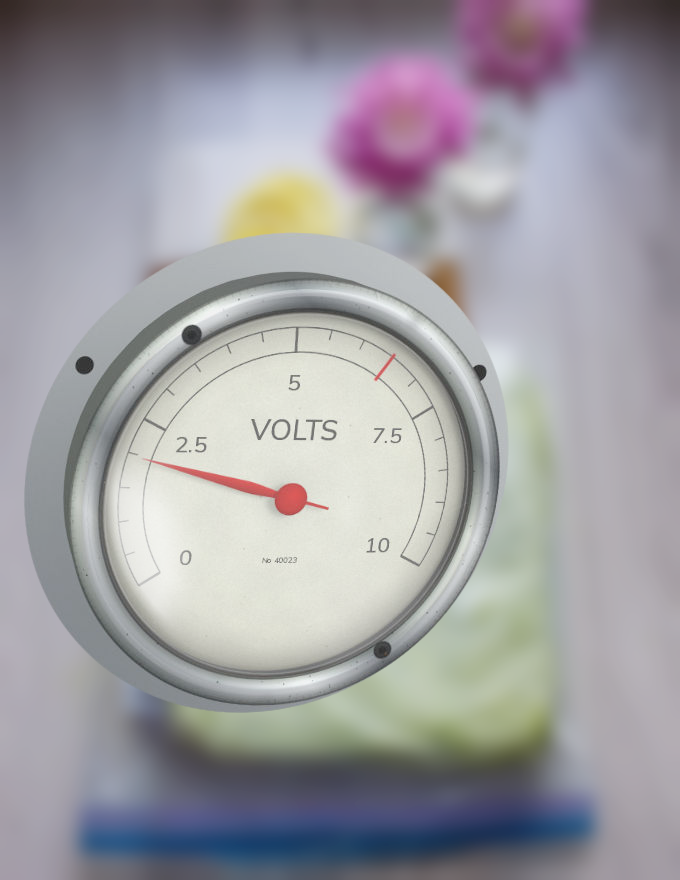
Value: 2 V
